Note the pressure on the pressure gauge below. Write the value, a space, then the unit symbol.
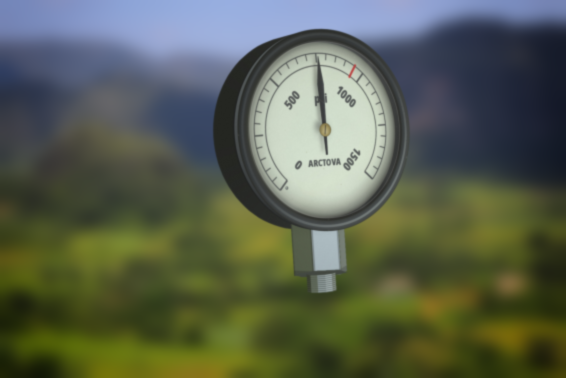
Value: 750 psi
